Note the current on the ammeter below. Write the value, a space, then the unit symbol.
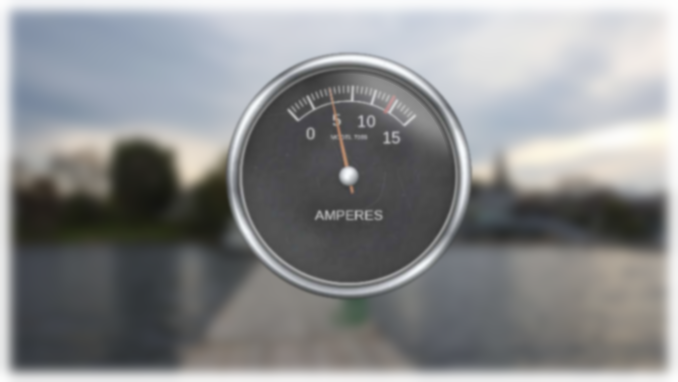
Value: 5 A
